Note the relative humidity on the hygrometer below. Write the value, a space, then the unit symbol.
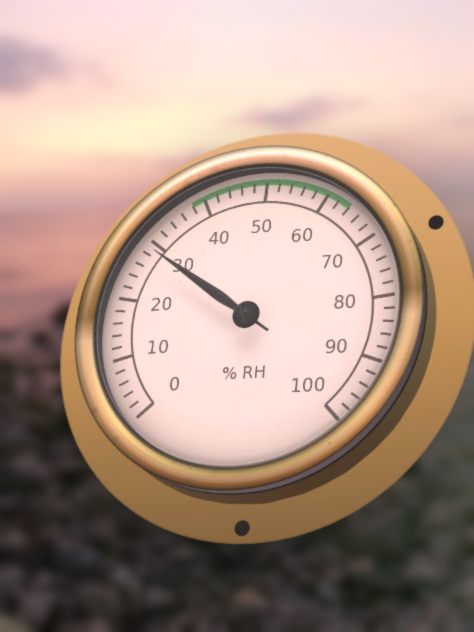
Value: 29 %
